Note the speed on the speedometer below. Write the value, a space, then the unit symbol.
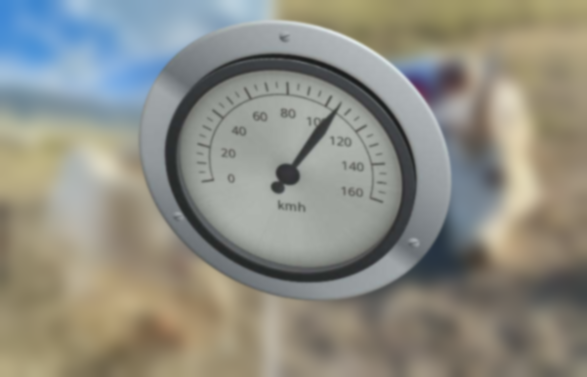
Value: 105 km/h
